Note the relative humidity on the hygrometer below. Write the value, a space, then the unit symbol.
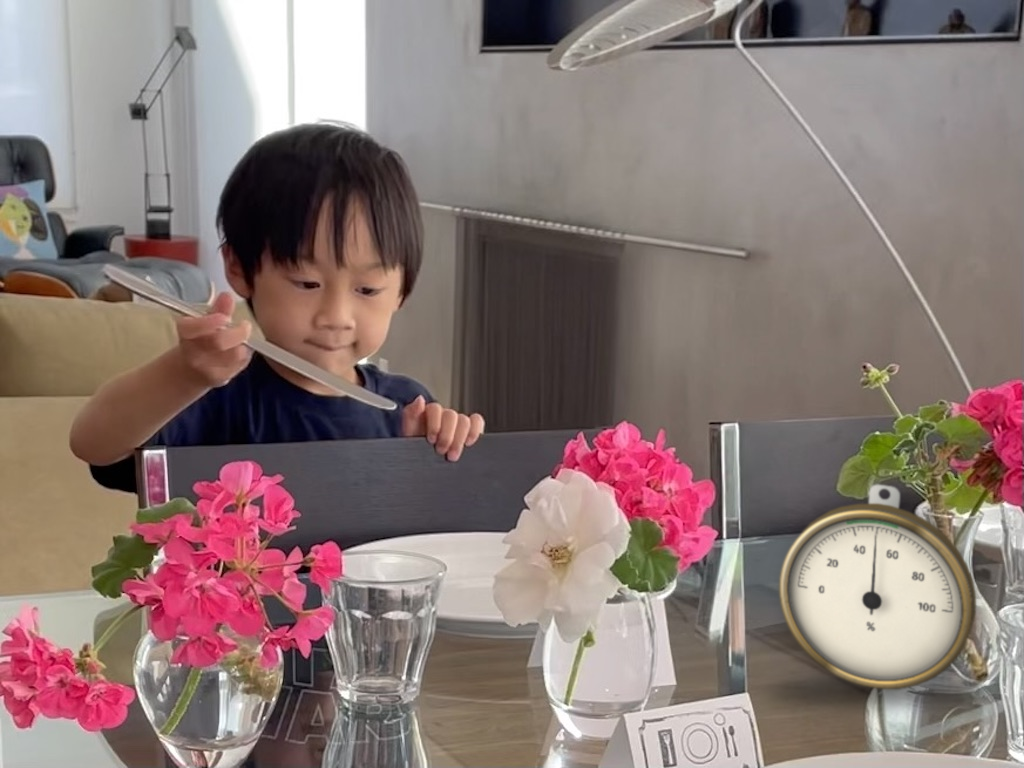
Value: 50 %
